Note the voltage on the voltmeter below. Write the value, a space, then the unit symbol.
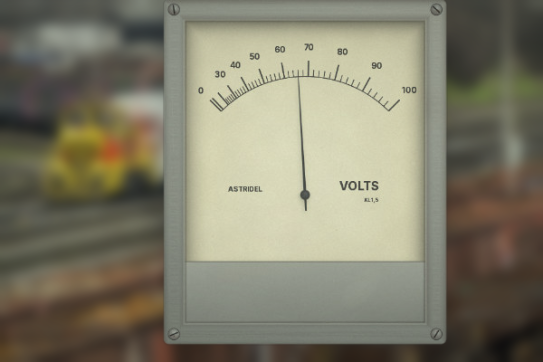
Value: 66 V
